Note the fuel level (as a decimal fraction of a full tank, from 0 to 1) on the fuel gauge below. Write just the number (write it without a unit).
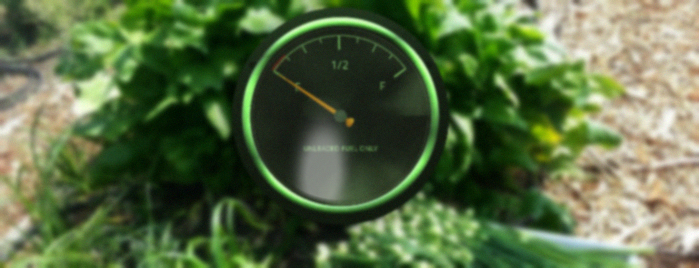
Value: 0
